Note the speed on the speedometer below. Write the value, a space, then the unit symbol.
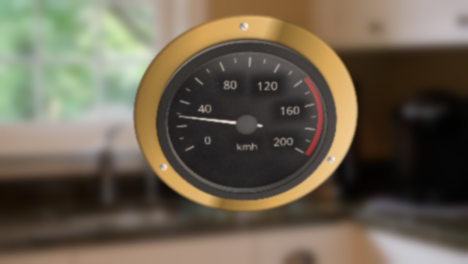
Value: 30 km/h
